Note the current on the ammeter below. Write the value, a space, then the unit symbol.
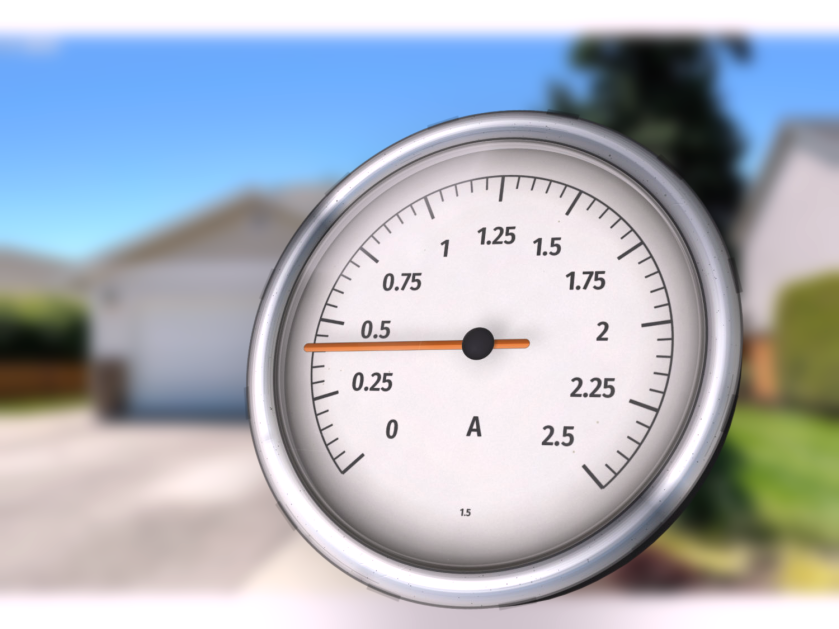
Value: 0.4 A
